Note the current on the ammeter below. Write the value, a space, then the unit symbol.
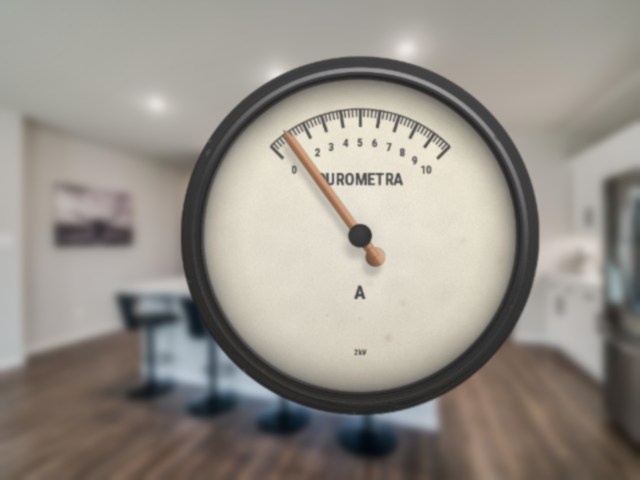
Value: 1 A
